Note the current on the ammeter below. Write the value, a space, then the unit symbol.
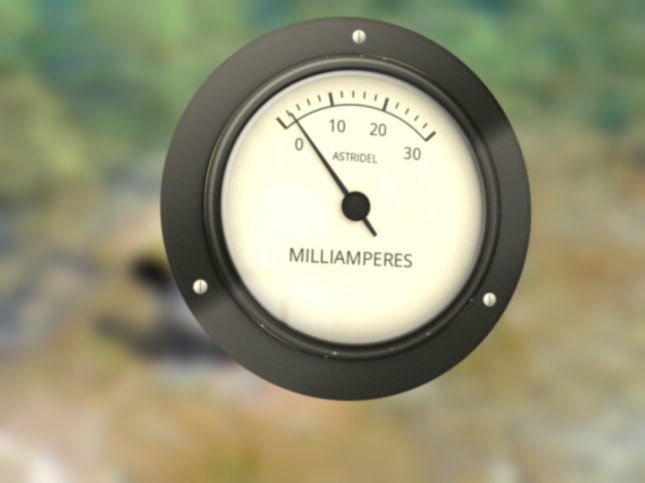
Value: 2 mA
